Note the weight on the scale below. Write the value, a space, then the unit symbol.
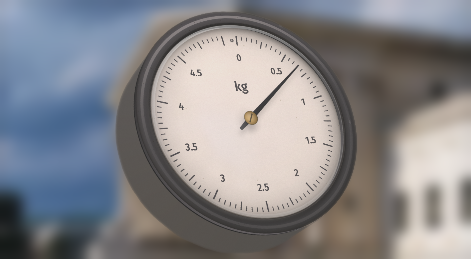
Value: 0.65 kg
